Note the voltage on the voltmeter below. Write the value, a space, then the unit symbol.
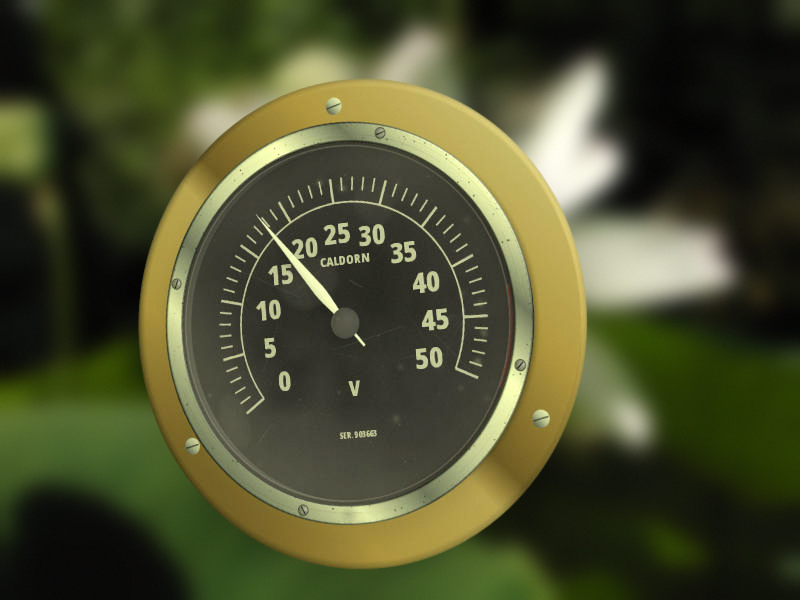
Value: 18 V
